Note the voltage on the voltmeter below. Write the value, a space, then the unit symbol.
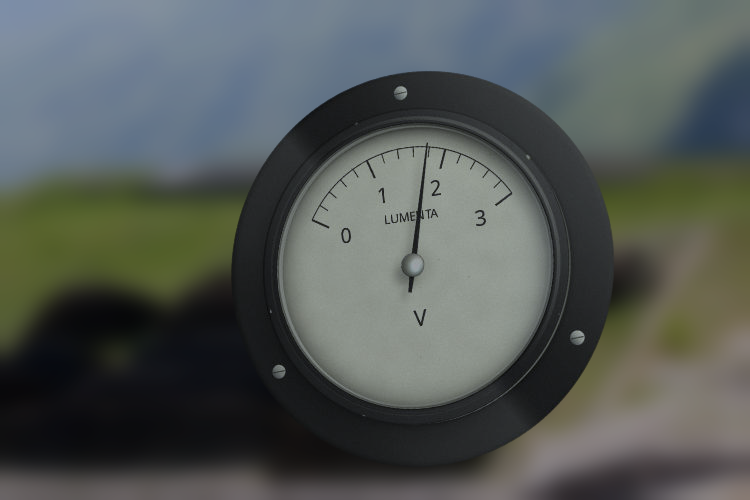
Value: 1.8 V
